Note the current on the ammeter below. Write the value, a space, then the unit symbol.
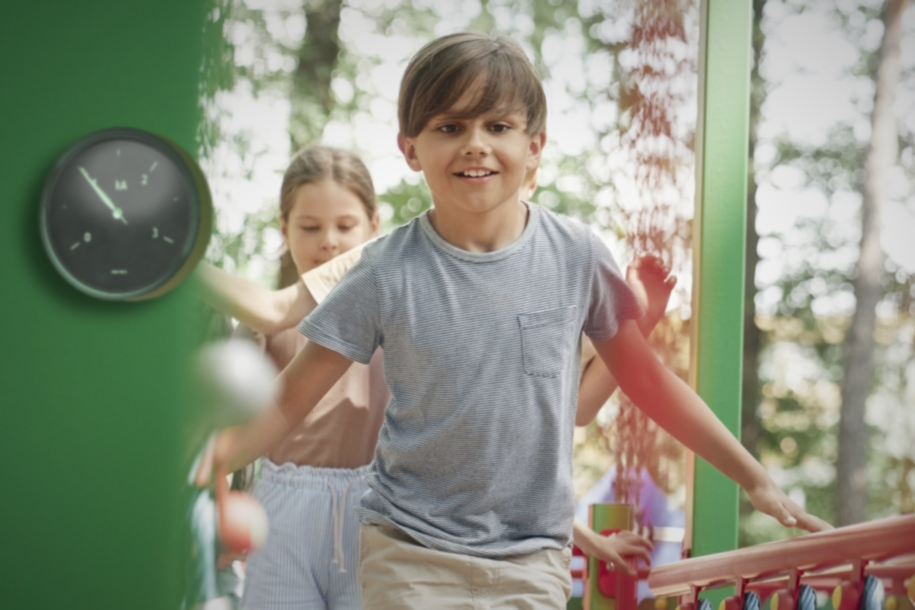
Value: 1 kA
